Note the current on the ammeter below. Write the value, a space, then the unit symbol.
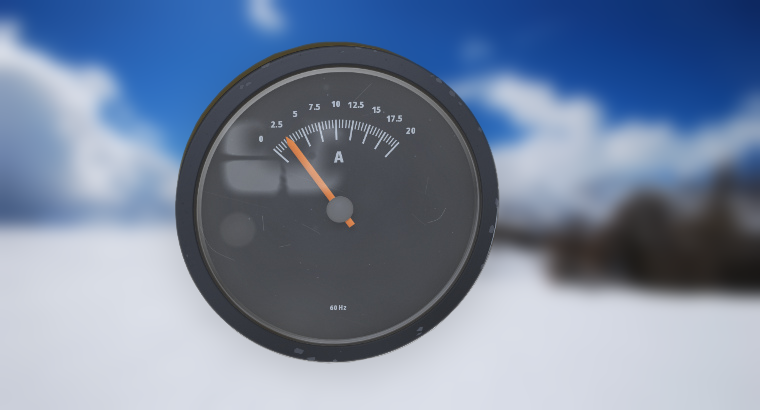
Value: 2.5 A
